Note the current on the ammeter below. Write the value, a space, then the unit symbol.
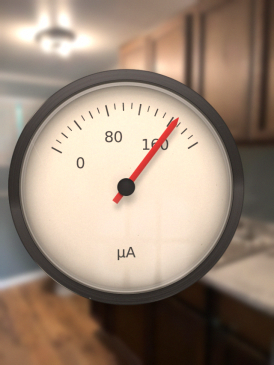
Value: 165 µA
